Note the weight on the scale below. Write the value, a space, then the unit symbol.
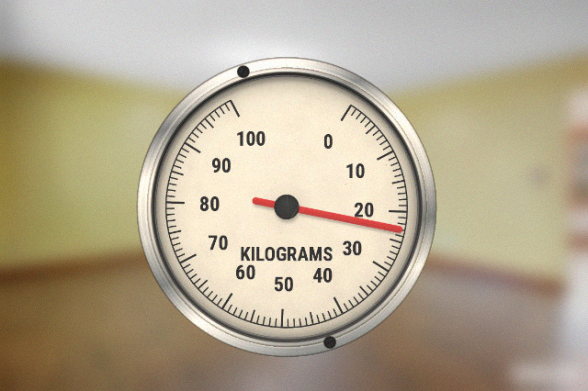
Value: 23 kg
